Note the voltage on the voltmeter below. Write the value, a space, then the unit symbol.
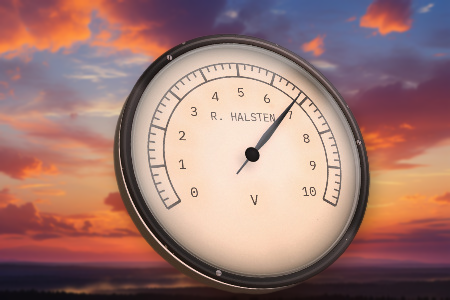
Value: 6.8 V
